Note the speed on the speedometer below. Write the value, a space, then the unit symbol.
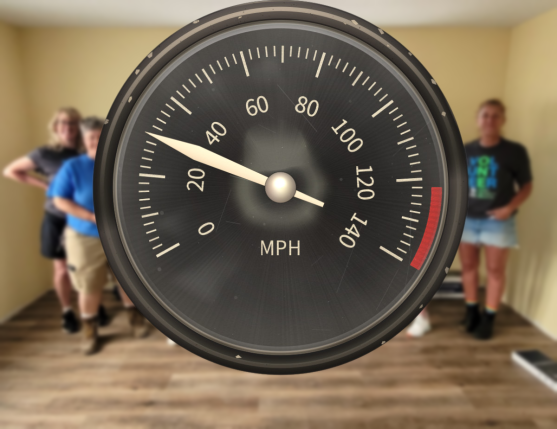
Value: 30 mph
